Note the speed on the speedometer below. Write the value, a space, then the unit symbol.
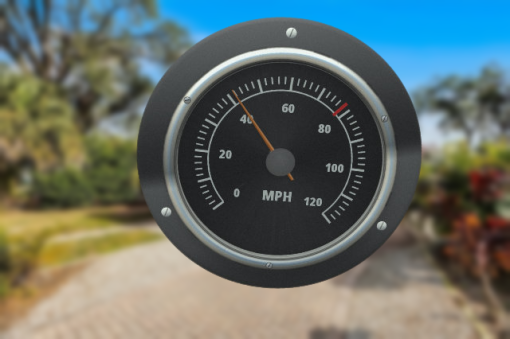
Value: 42 mph
